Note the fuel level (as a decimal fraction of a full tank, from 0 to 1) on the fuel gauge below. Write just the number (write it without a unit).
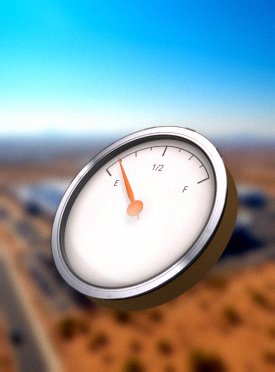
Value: 0.125
